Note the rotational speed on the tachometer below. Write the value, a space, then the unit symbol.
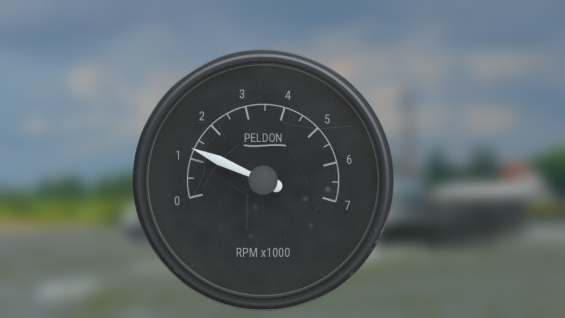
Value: 1250 rpm
